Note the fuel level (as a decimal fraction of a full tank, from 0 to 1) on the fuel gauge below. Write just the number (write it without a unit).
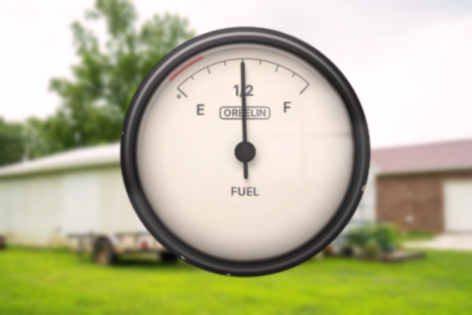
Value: 0.5
